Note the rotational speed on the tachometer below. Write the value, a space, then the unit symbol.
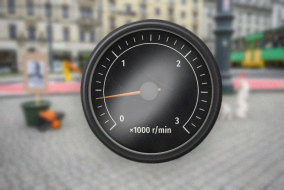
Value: 400 rpm
